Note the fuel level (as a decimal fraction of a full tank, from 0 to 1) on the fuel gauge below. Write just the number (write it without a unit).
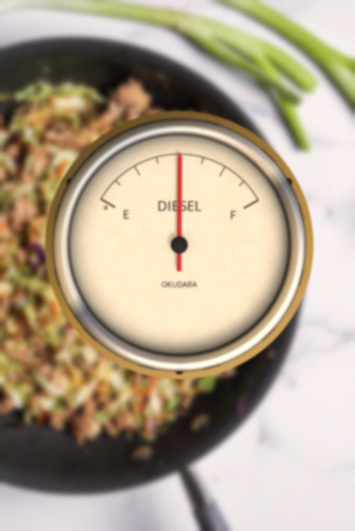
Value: 0.5
